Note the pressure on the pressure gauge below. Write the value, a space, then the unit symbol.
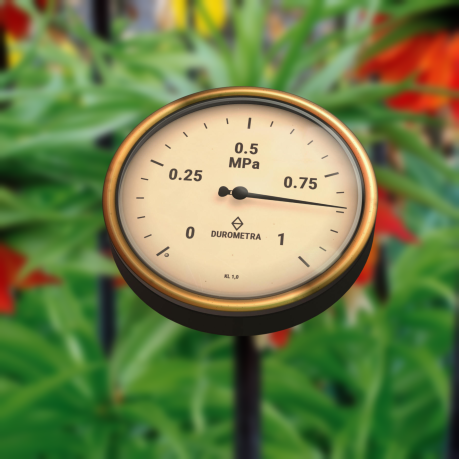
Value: 0.85 MPa
